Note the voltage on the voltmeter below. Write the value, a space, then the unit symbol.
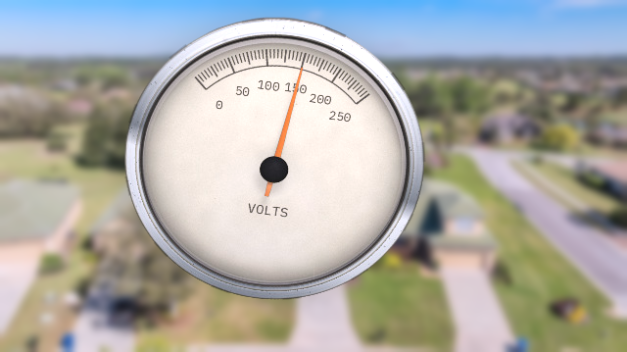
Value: 150 V
